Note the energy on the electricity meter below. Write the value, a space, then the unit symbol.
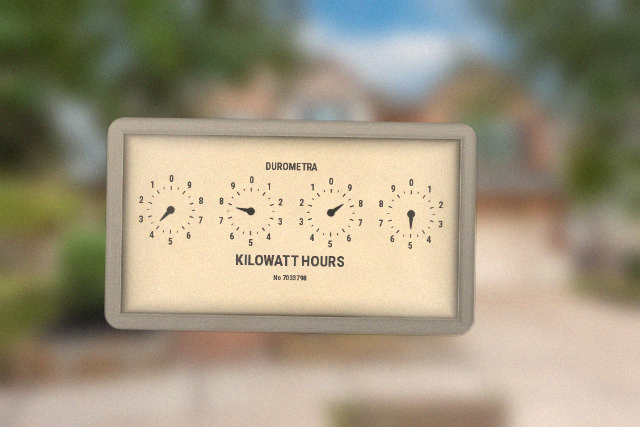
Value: 3785 kWh
